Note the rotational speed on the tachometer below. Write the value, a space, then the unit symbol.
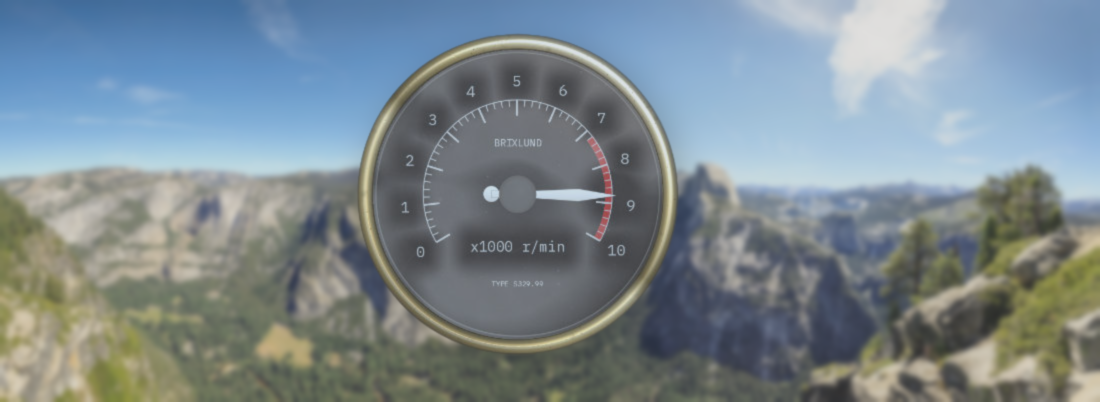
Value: 8800 rpm
